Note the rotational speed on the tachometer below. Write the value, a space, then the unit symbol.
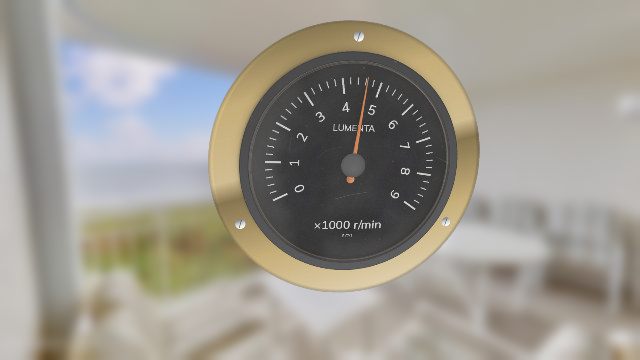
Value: 4600 rpm
